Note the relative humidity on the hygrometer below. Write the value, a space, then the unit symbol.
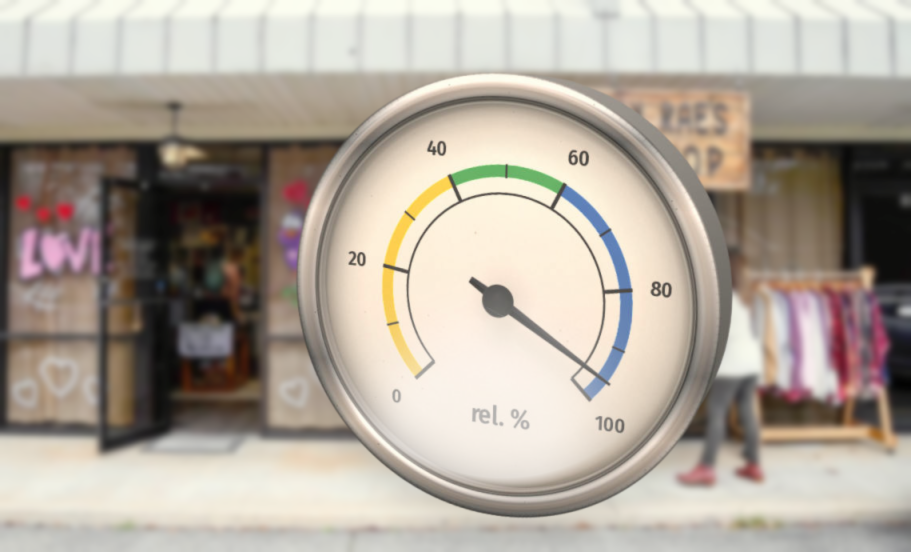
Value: 95 %
